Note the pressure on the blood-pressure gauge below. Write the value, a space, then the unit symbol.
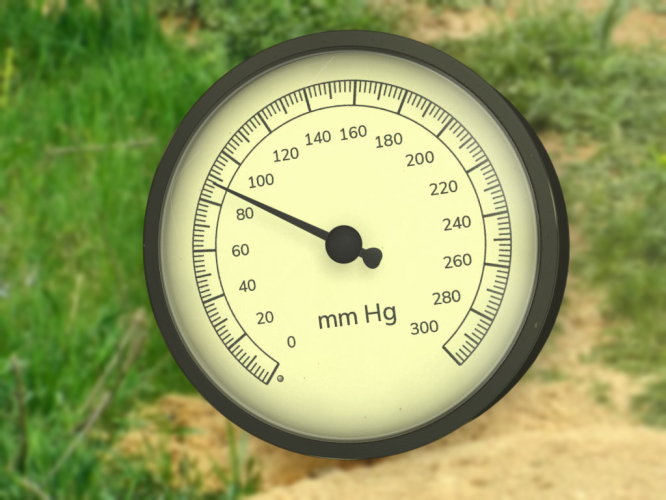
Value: 88 mmHg
